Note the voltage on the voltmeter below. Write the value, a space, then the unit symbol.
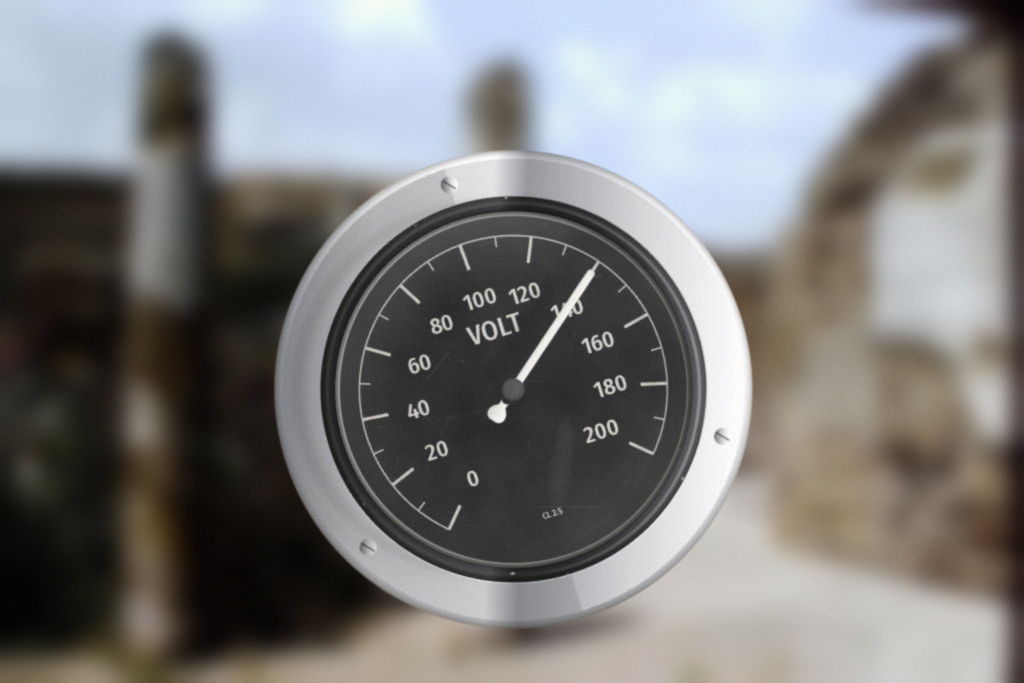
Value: 140 V
